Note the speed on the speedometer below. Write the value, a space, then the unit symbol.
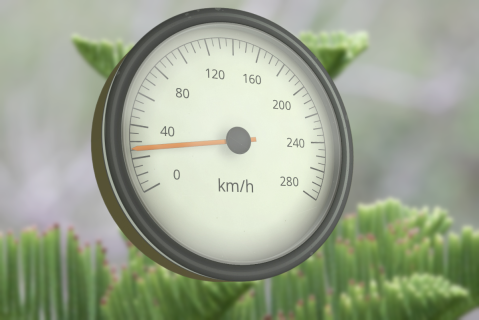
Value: 25 km/h
